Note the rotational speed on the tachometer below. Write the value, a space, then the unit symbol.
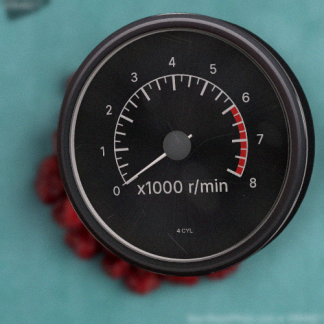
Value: 0 rpm
